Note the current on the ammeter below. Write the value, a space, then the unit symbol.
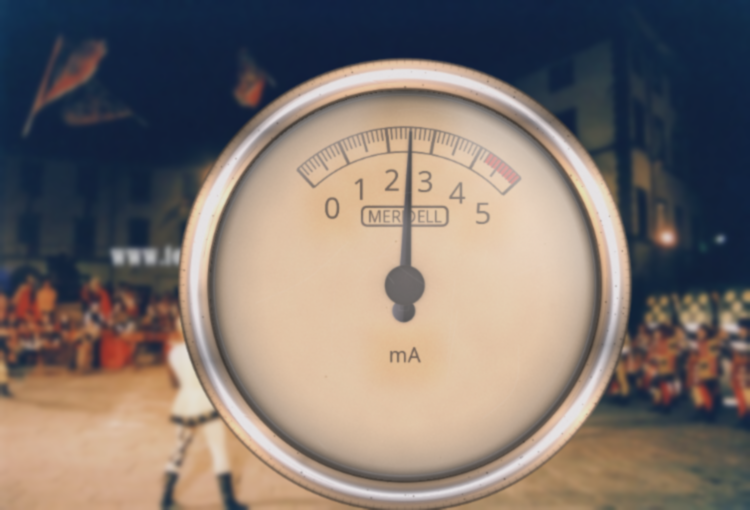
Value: 2.5 mA
